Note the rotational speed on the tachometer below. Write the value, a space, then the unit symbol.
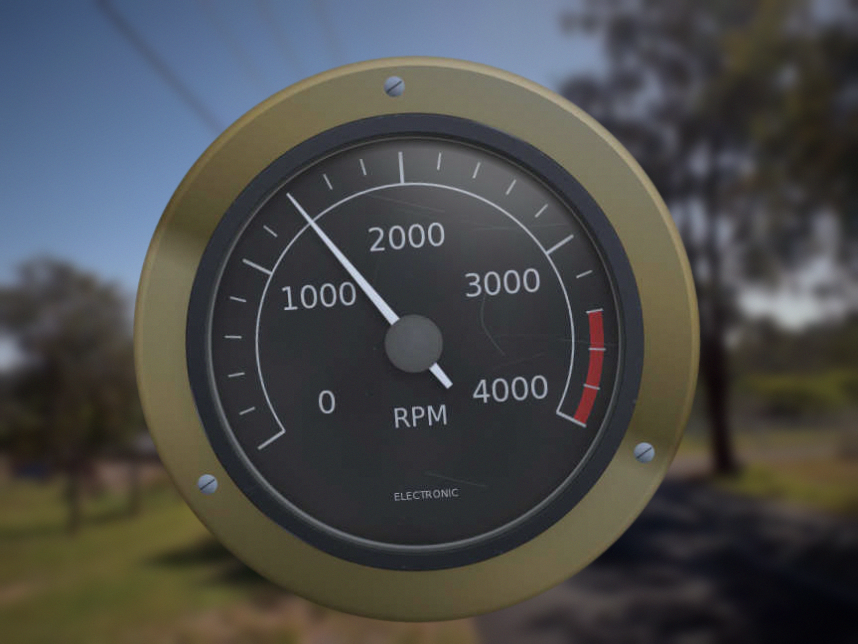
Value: 1400 rpm
